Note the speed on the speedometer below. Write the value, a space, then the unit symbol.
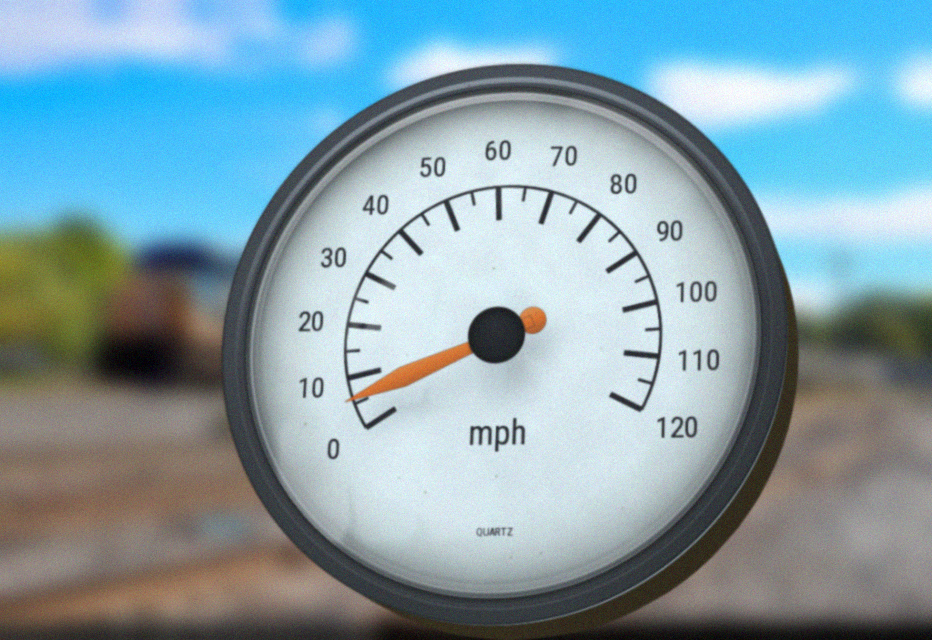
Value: 5 mph
